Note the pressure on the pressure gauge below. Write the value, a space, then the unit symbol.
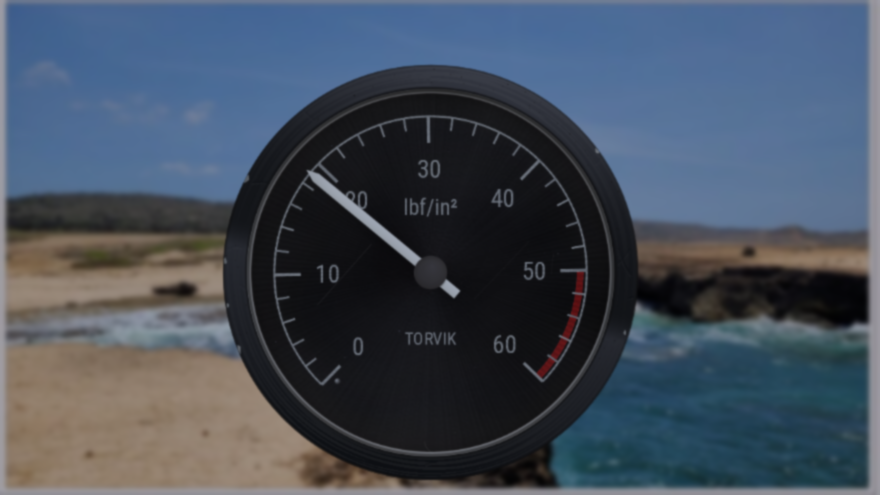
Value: 19 psi
